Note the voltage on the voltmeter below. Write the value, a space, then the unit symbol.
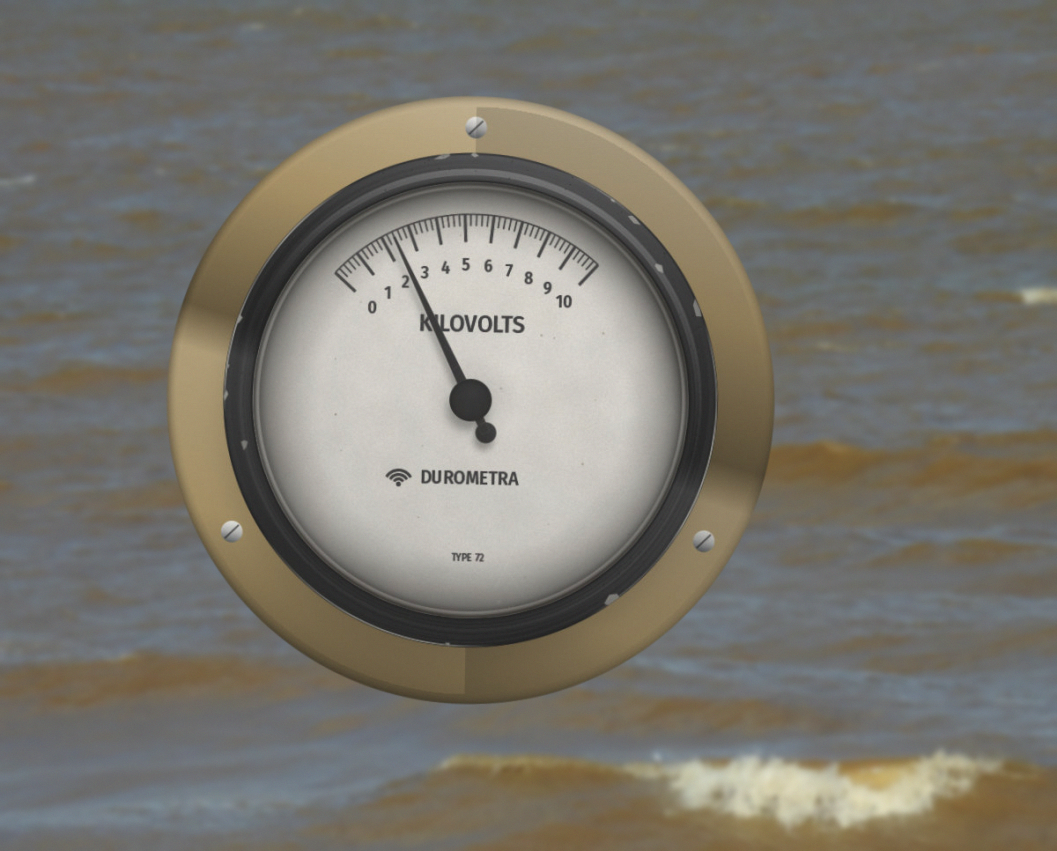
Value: 2.4 kV
